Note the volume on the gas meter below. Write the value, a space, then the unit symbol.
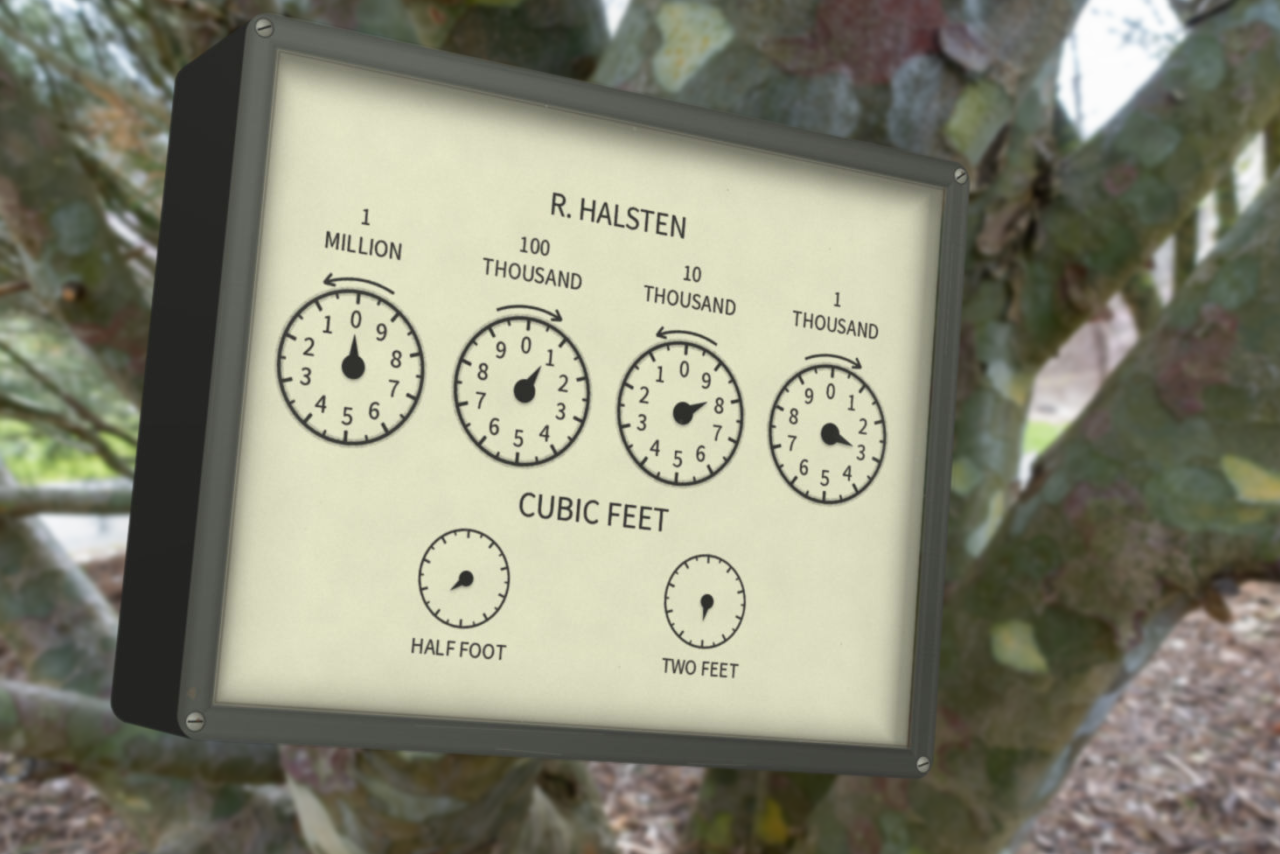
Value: 8300 ft³
